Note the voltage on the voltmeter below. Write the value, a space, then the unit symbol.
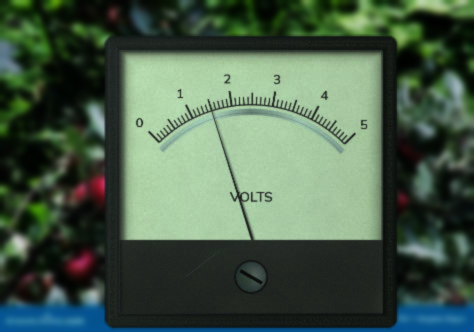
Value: 1.5 V
